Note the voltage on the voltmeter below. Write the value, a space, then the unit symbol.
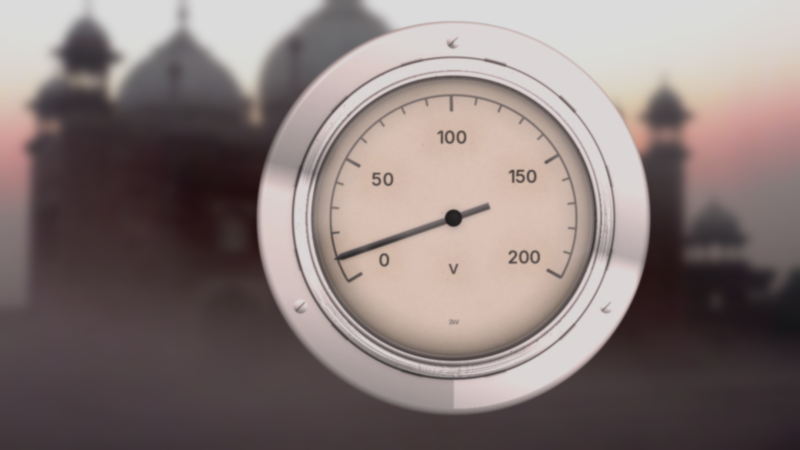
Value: 10 V
